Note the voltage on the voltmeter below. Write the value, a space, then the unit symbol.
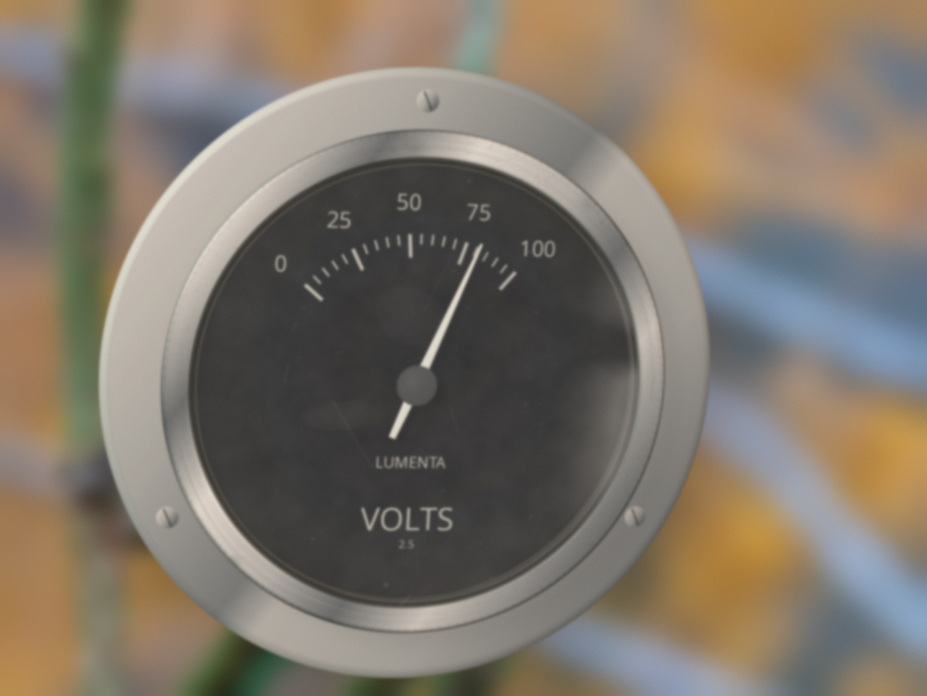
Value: 80 V
